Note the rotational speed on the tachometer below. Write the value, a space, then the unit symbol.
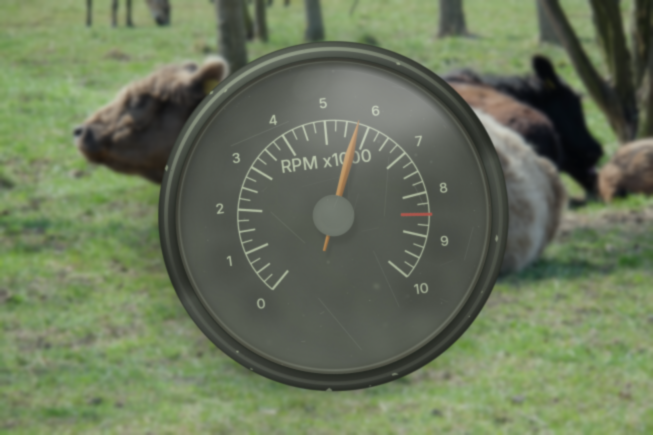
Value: 5750 rpm
